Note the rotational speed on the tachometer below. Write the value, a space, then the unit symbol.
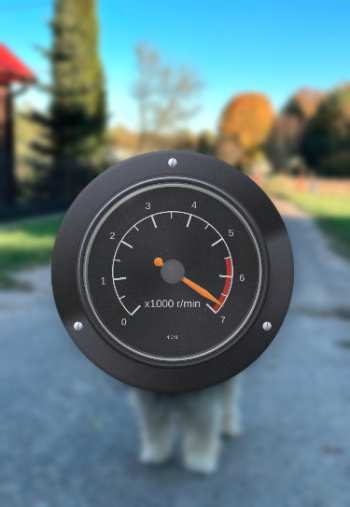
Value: 6750 rpm
